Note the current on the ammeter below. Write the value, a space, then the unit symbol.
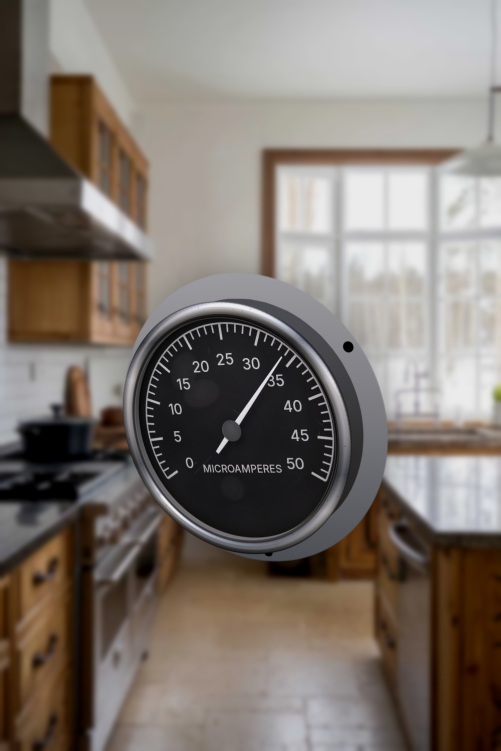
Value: 34 µA
